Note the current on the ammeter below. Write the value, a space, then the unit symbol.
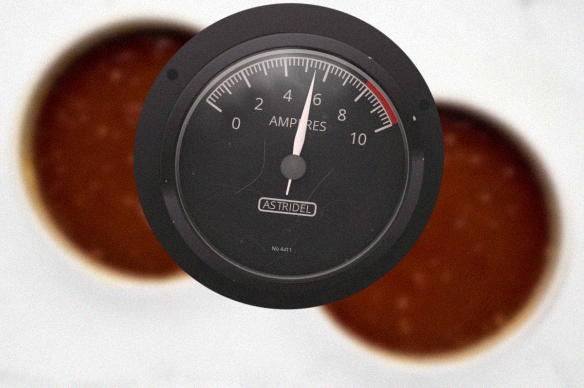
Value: 5.4 A
